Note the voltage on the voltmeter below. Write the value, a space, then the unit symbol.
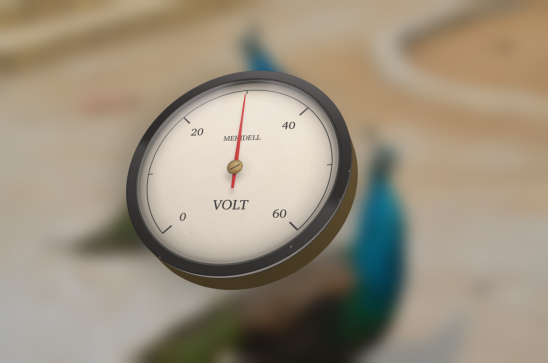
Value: 30 V
